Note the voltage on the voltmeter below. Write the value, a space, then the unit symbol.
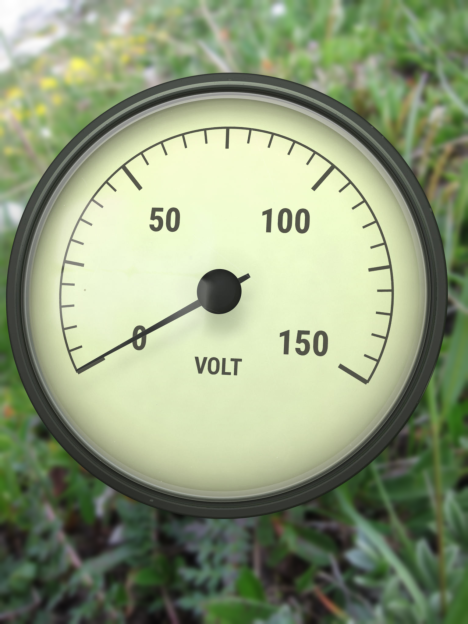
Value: 0 V
